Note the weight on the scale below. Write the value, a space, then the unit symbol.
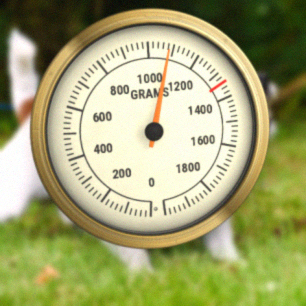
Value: 1080 g
